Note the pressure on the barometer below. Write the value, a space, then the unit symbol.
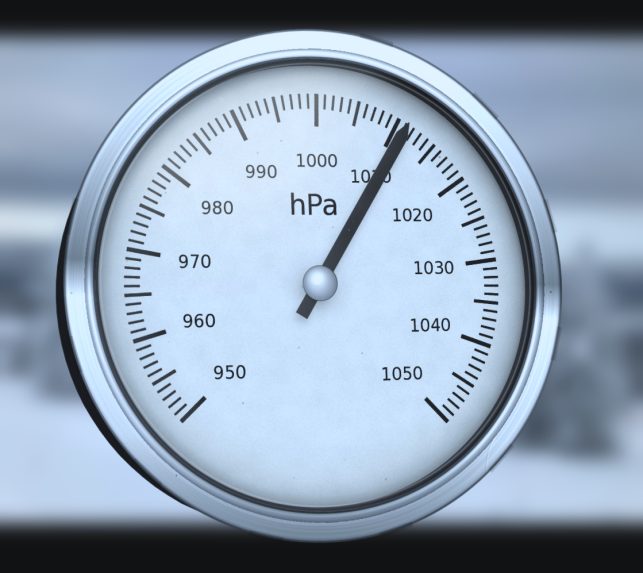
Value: 1011 hPa
